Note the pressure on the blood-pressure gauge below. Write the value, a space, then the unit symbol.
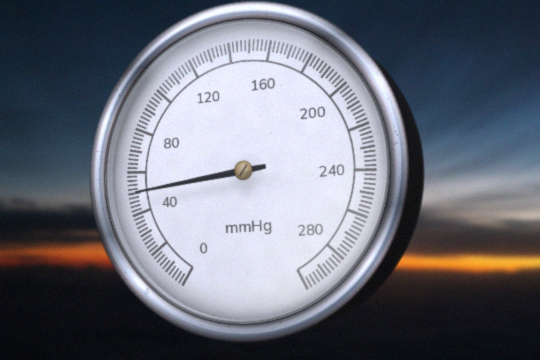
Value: 50 mmHg
